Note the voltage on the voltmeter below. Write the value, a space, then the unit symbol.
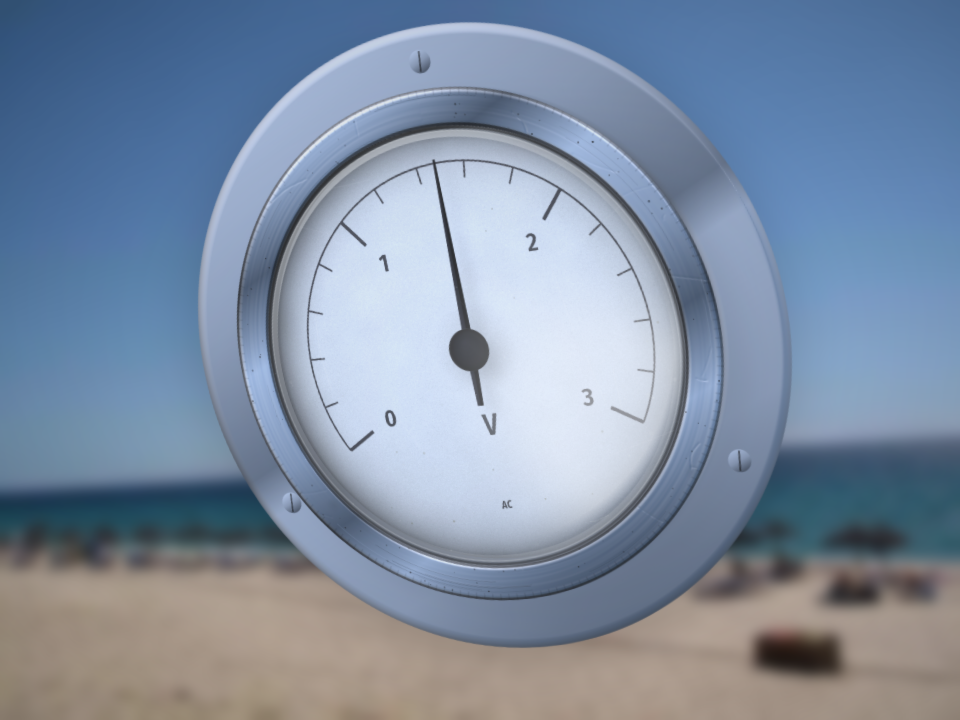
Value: 1.5 V
